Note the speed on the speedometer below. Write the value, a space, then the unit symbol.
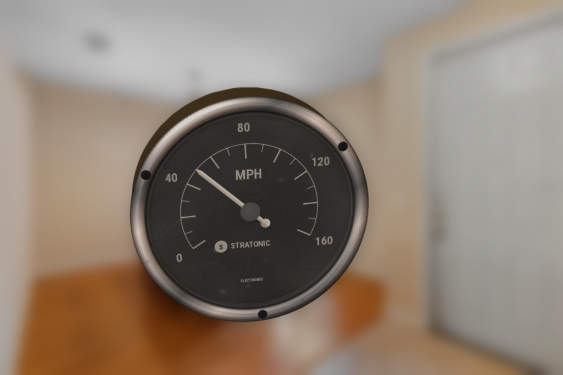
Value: 50 mph
